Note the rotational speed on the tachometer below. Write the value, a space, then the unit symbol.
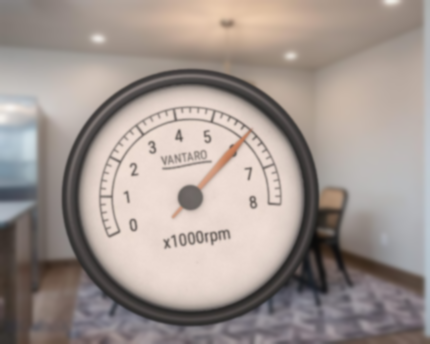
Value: 6000 rpm
